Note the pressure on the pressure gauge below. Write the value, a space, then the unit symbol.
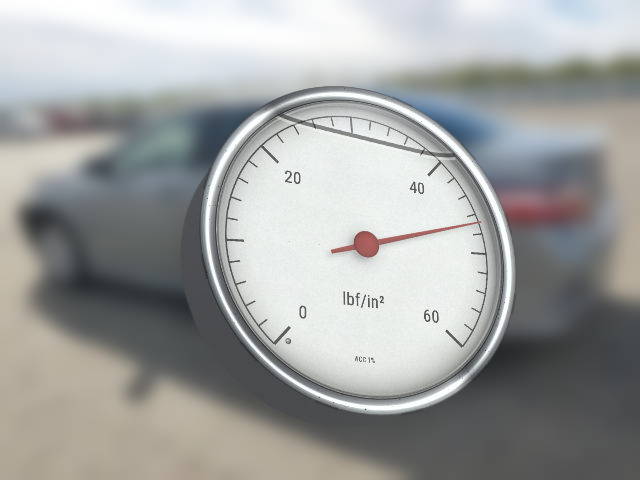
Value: 47 psi
